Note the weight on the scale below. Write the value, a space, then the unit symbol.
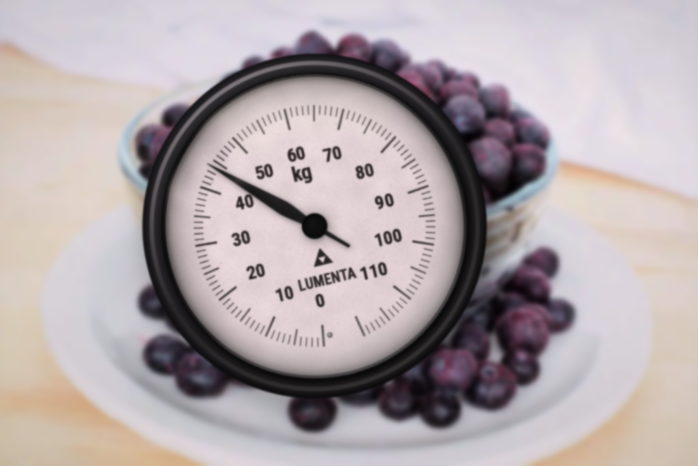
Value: 44 kg
